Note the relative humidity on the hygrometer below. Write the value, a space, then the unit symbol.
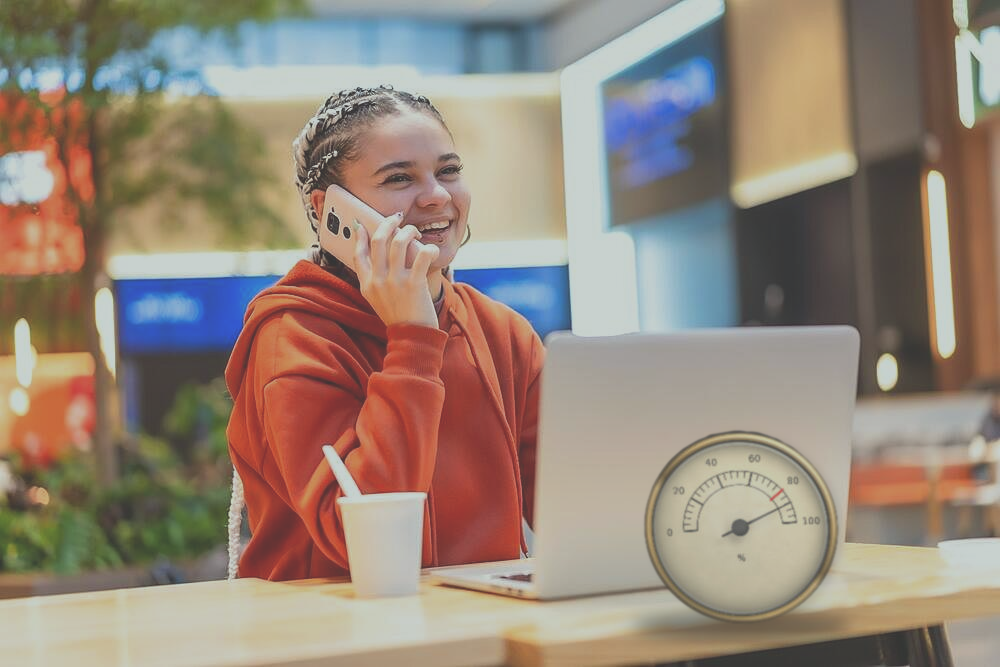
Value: 88 %
